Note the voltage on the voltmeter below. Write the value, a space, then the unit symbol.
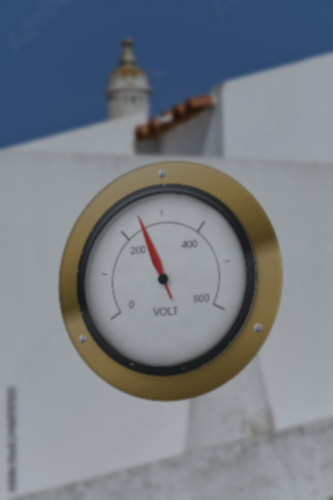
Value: 250 V
